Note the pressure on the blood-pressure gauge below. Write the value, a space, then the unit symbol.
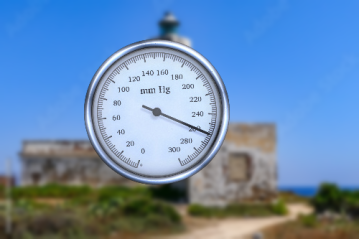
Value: 260 mmHg
